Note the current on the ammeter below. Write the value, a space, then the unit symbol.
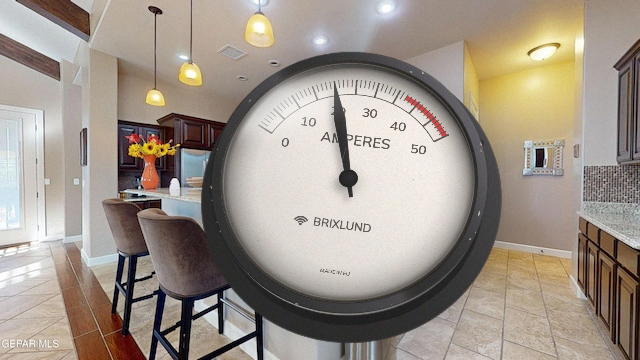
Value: 20 A
